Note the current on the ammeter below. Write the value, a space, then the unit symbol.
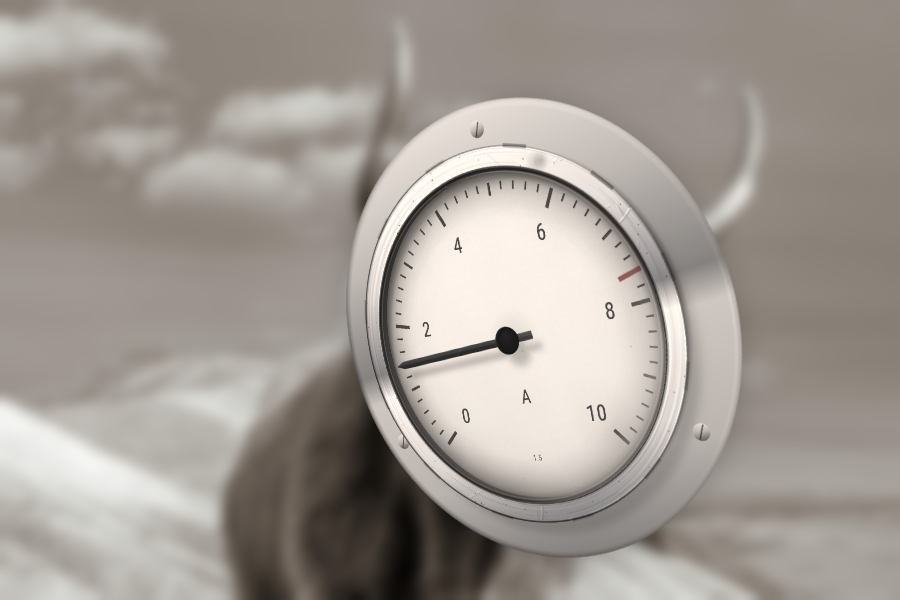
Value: 1.4 A
